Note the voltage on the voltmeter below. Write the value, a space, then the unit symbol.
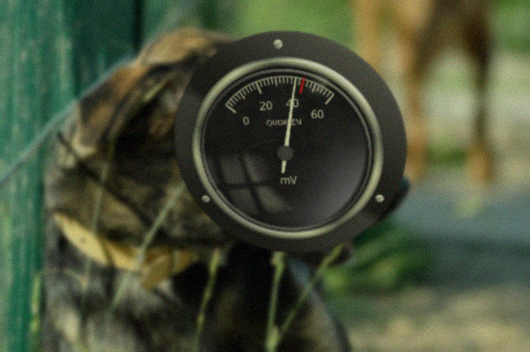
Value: 40 mV
